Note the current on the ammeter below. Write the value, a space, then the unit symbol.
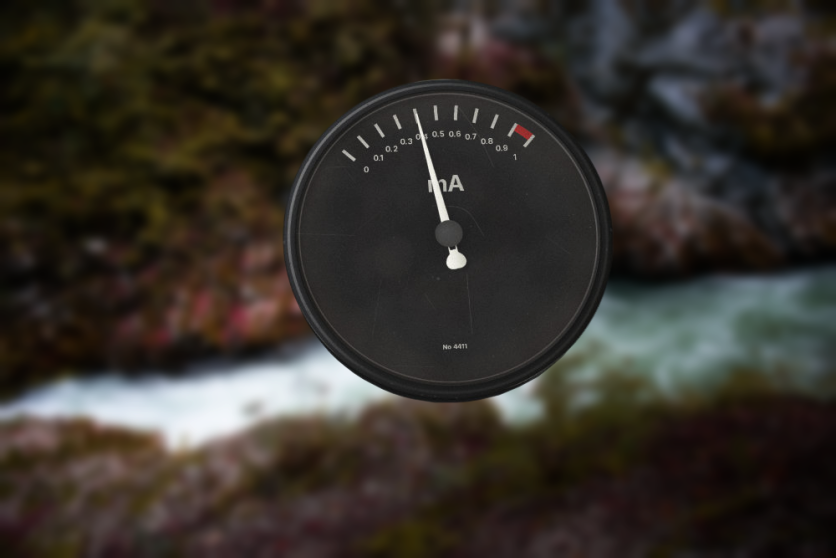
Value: 0.4 mA
